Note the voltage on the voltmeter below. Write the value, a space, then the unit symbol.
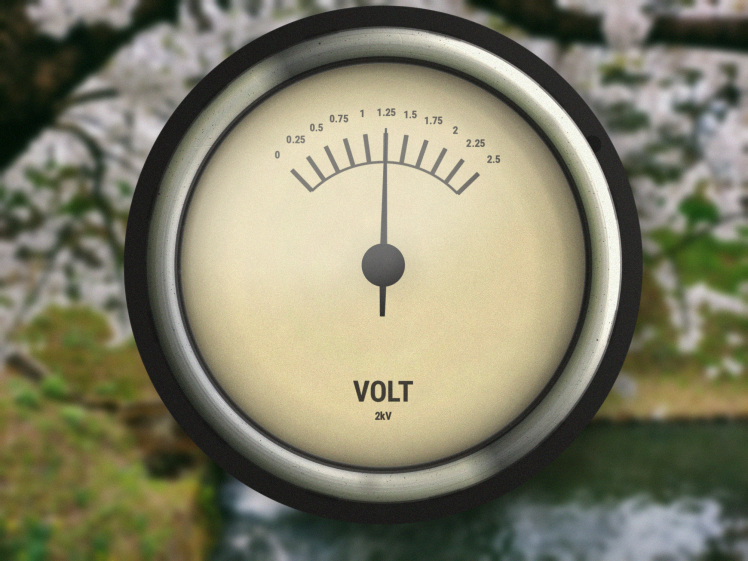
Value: 1.25 V
